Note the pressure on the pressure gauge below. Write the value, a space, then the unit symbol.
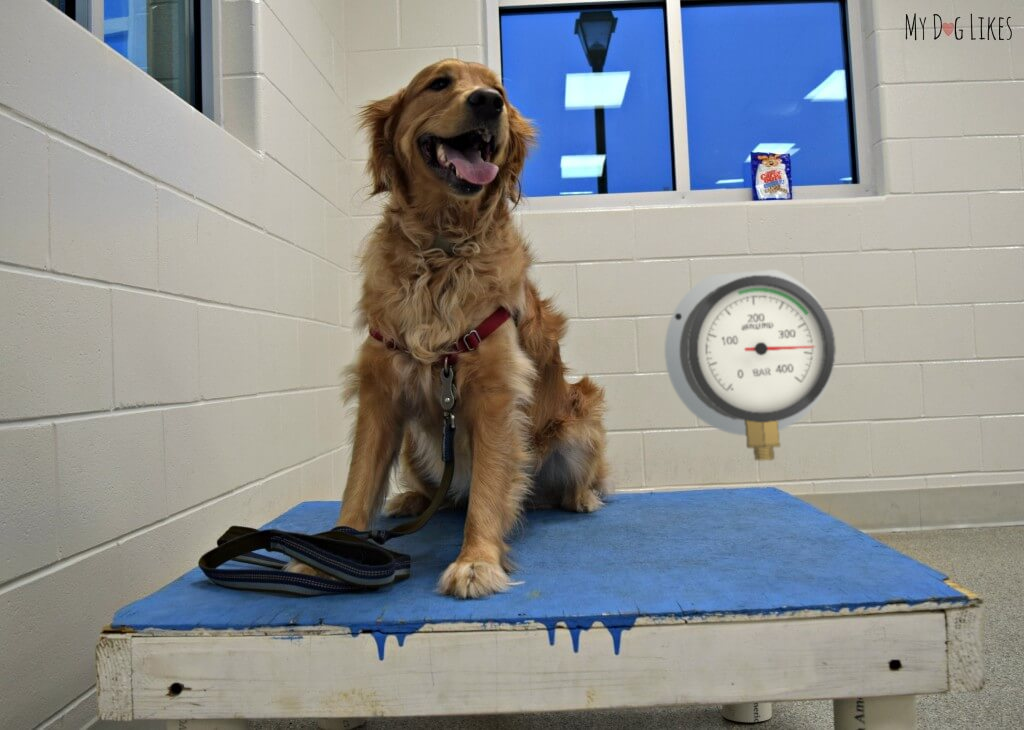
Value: 340 bar
